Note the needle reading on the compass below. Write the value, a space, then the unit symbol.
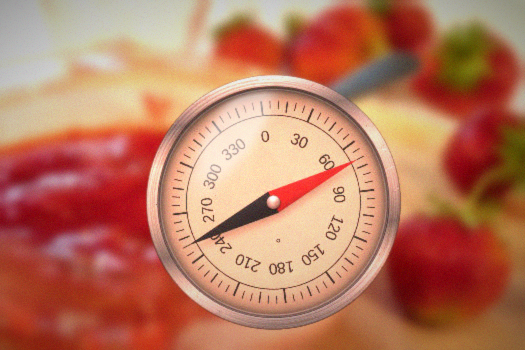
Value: 70 °
